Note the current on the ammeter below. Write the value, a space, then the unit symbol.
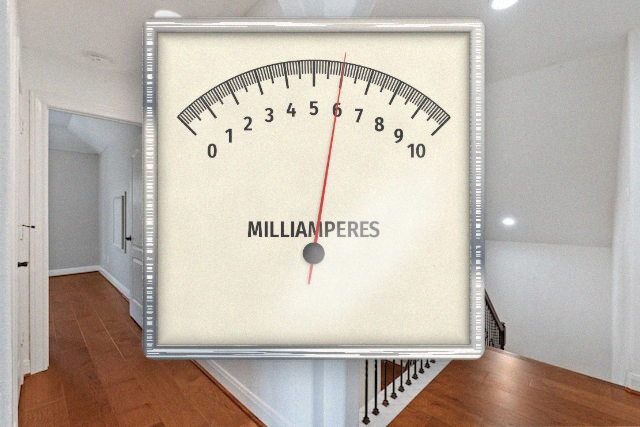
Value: 6 mA
